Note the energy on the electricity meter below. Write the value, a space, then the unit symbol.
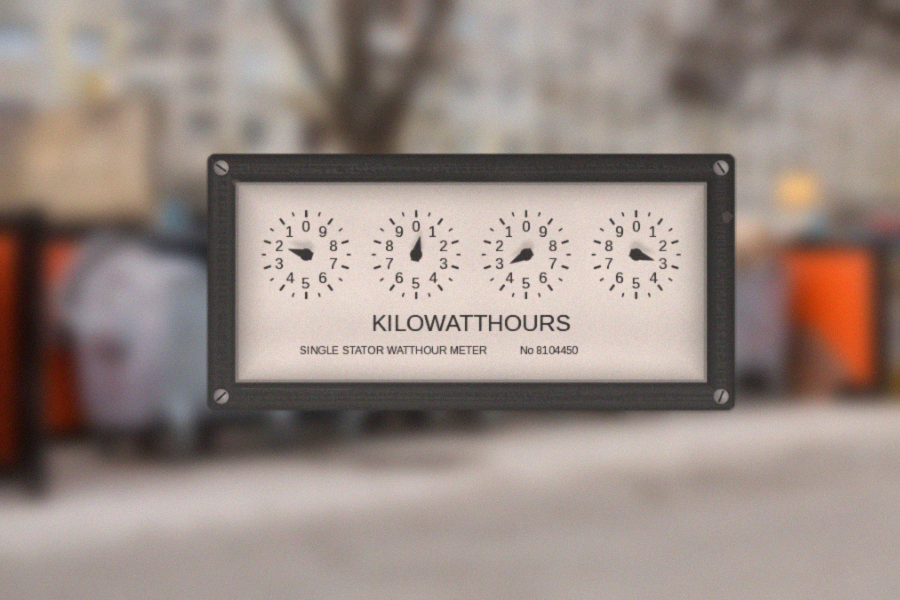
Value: 2033 kWh
